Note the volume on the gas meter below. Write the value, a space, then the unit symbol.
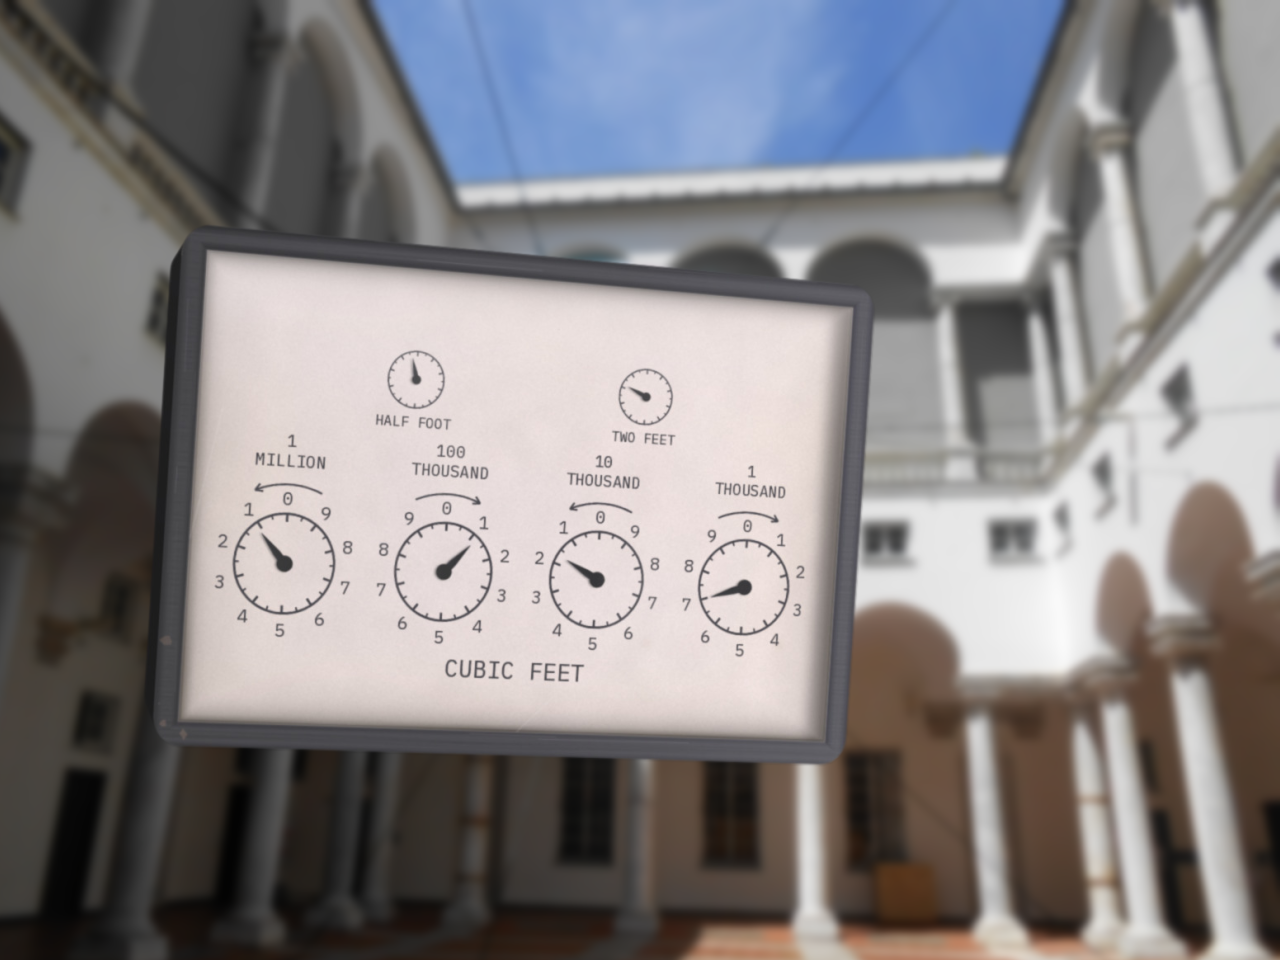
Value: 111700 ft³
